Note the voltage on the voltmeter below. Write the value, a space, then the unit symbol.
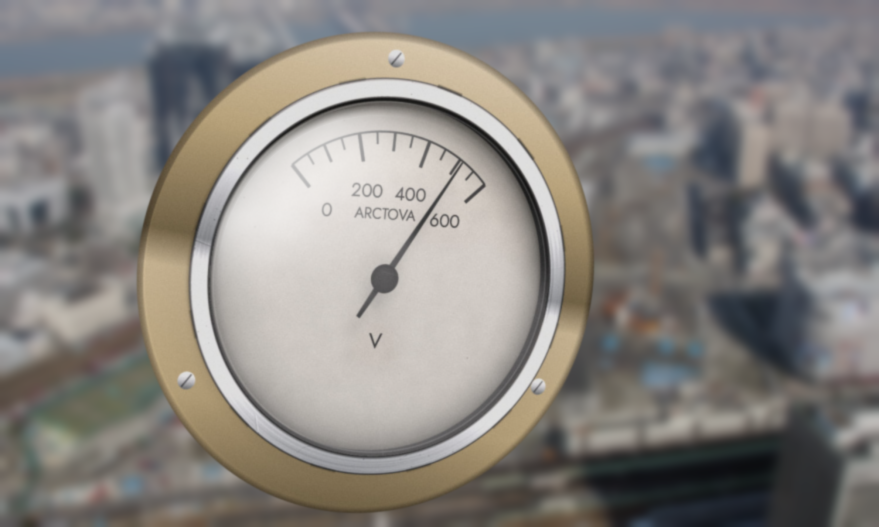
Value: 500 V
